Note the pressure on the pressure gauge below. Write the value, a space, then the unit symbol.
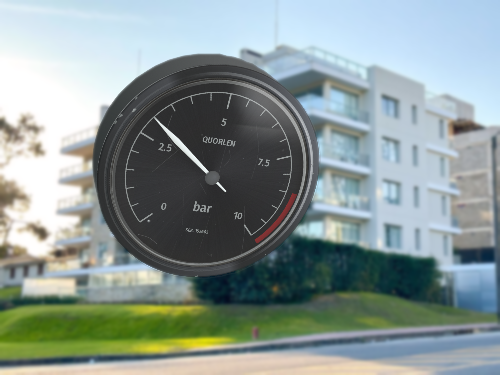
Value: 3 bar
